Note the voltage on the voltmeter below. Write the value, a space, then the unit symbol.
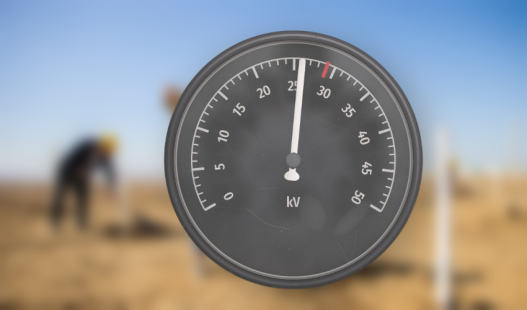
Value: 26 kV
